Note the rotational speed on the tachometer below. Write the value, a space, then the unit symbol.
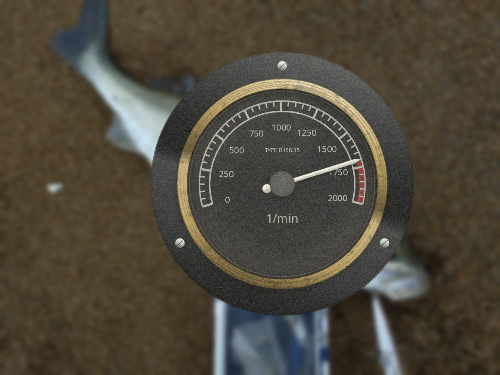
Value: 1700 rpm
